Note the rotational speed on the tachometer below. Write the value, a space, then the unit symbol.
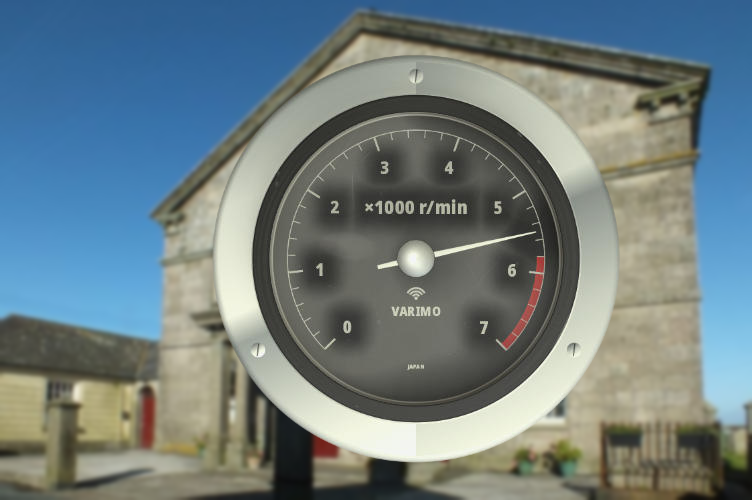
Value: 5500 rpm
